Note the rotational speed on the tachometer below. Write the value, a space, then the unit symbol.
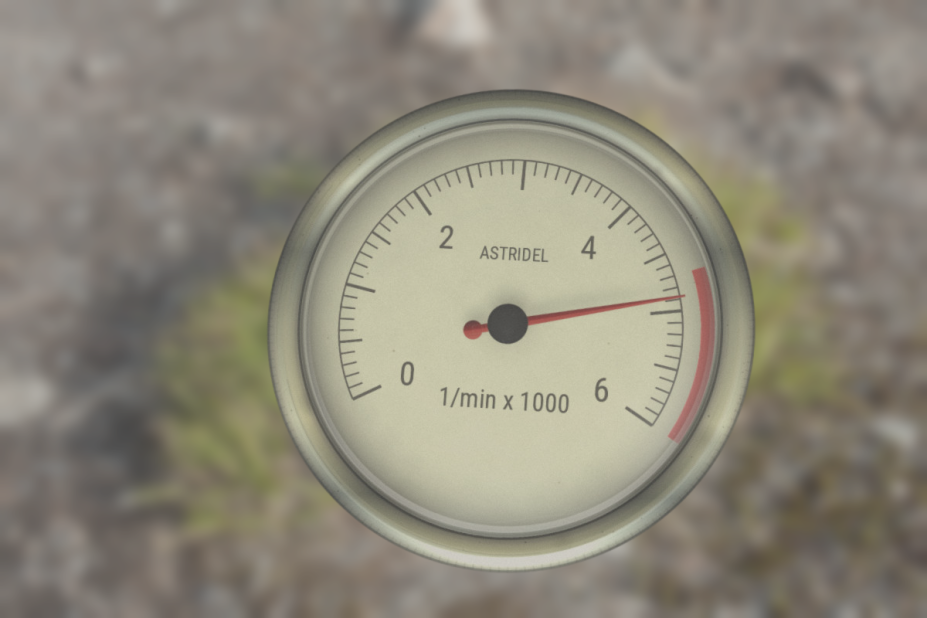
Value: 4900 rpm
